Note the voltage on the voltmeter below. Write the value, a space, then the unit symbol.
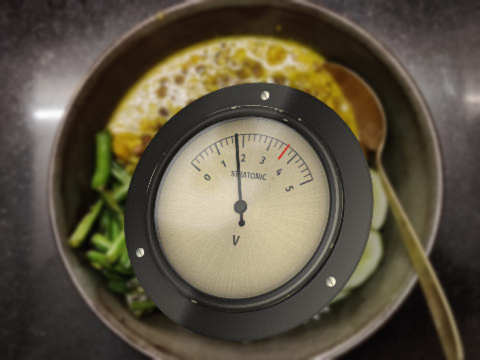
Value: 1.8 V
